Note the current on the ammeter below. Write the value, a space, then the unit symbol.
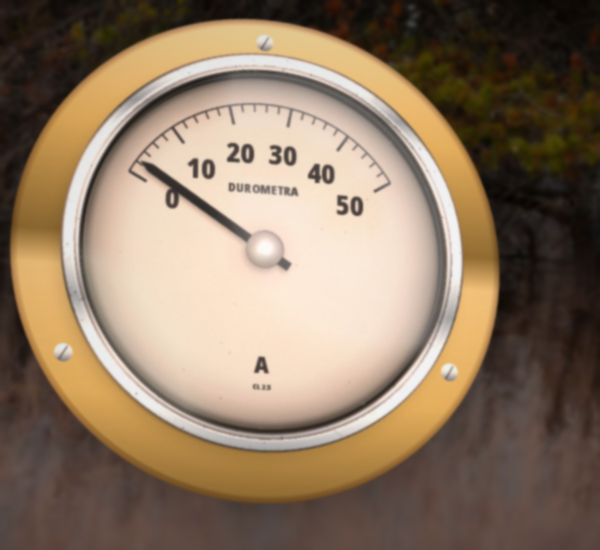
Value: 2 A
